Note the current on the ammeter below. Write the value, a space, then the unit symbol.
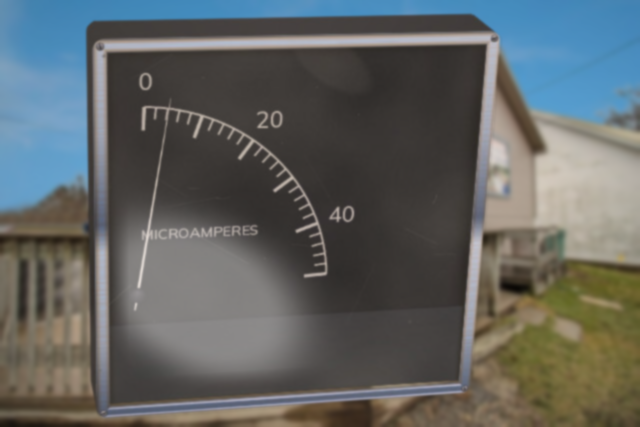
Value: 4 µA
